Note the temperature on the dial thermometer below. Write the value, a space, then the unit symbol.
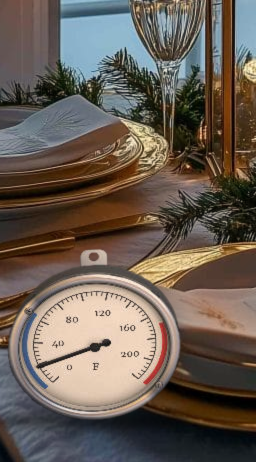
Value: 20 °F
